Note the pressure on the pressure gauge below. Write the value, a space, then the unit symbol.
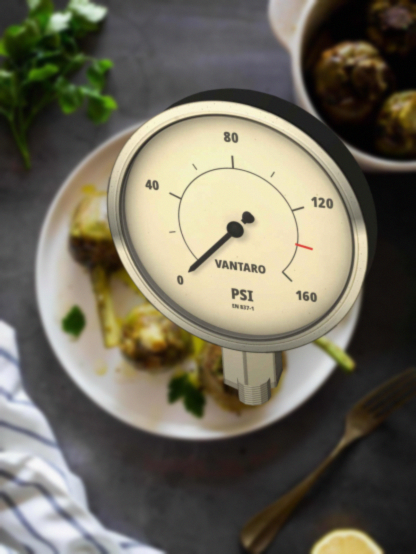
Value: 0 psi
